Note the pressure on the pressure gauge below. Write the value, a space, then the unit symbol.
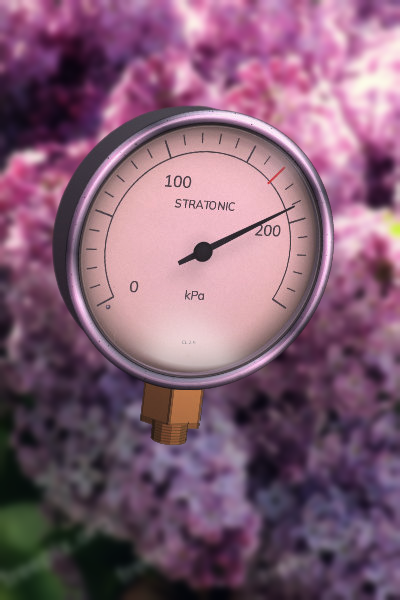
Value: 190 kPa
